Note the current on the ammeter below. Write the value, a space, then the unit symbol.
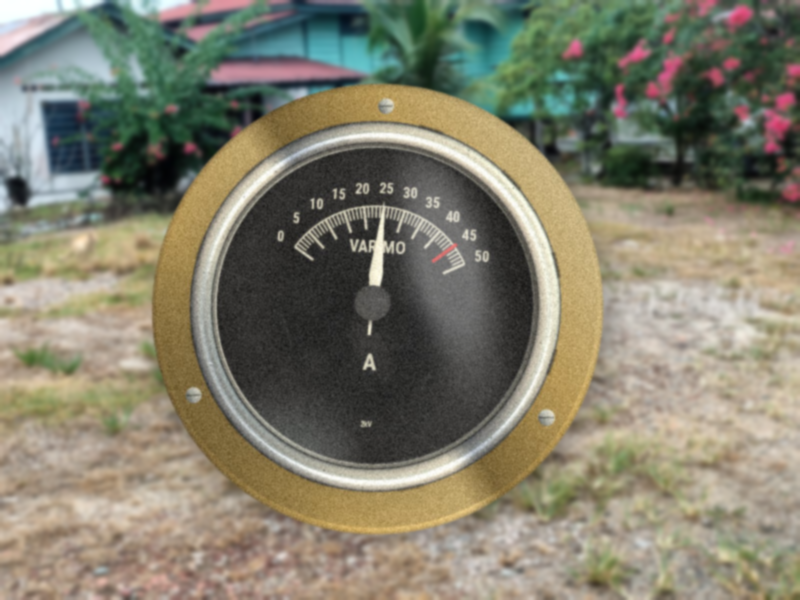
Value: 25 A
